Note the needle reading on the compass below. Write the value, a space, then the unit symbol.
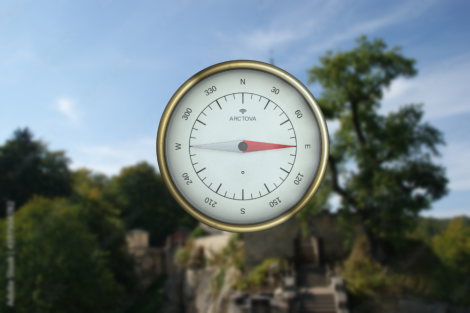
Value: 90 °
